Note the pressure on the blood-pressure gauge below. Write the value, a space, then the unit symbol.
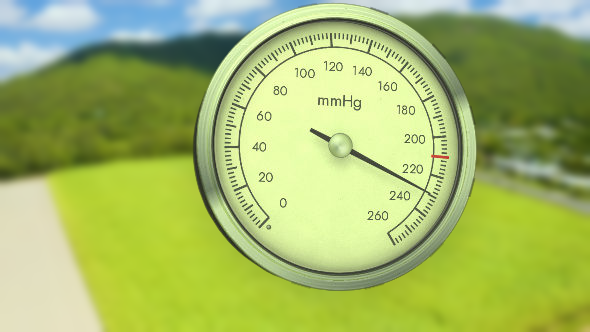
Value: 230 mmHg
